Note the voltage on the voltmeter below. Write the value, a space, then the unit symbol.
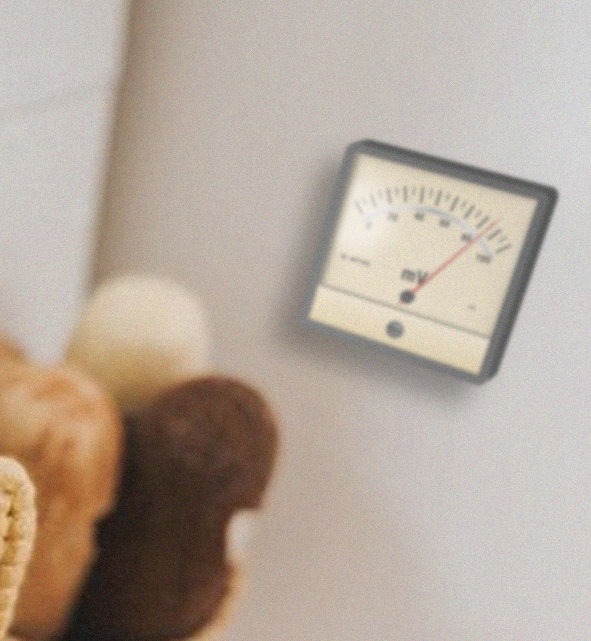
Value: 85 mV
